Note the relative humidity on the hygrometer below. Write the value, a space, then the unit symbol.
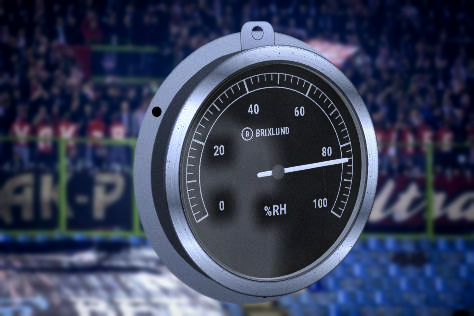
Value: 84 %
